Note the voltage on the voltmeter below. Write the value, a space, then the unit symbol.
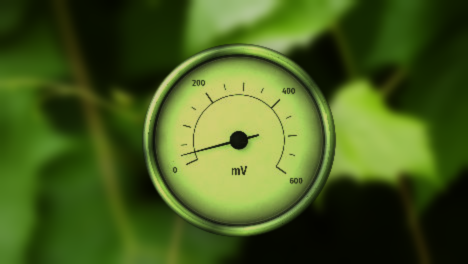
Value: 25 mV
